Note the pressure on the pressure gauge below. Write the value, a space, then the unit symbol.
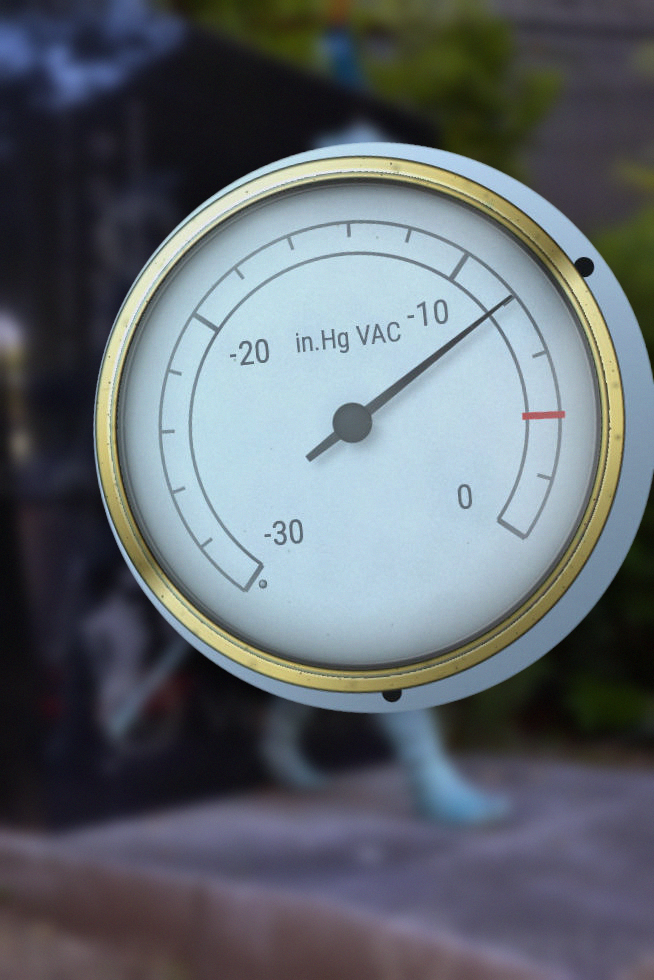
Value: -8 inHg
